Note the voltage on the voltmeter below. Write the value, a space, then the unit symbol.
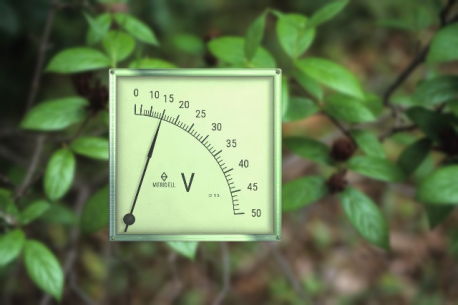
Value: 15 V
